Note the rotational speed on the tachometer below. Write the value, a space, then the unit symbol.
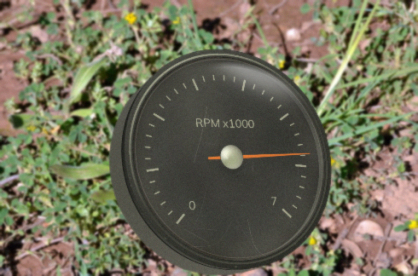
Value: 5800 rpm
